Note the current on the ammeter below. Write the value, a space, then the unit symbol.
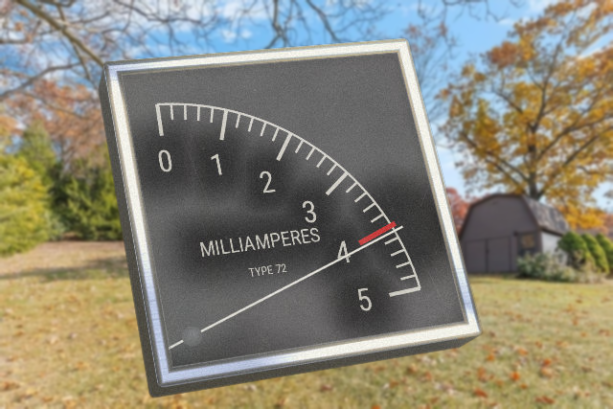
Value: 4.1 mA
